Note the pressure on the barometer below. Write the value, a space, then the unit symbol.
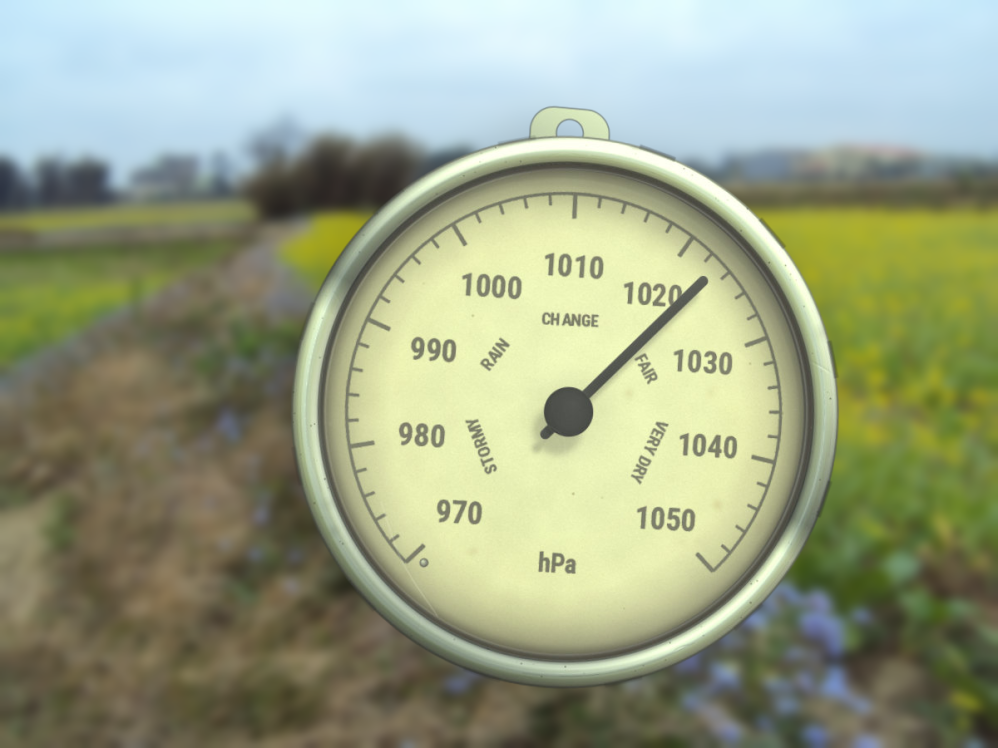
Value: 1023 hPa
